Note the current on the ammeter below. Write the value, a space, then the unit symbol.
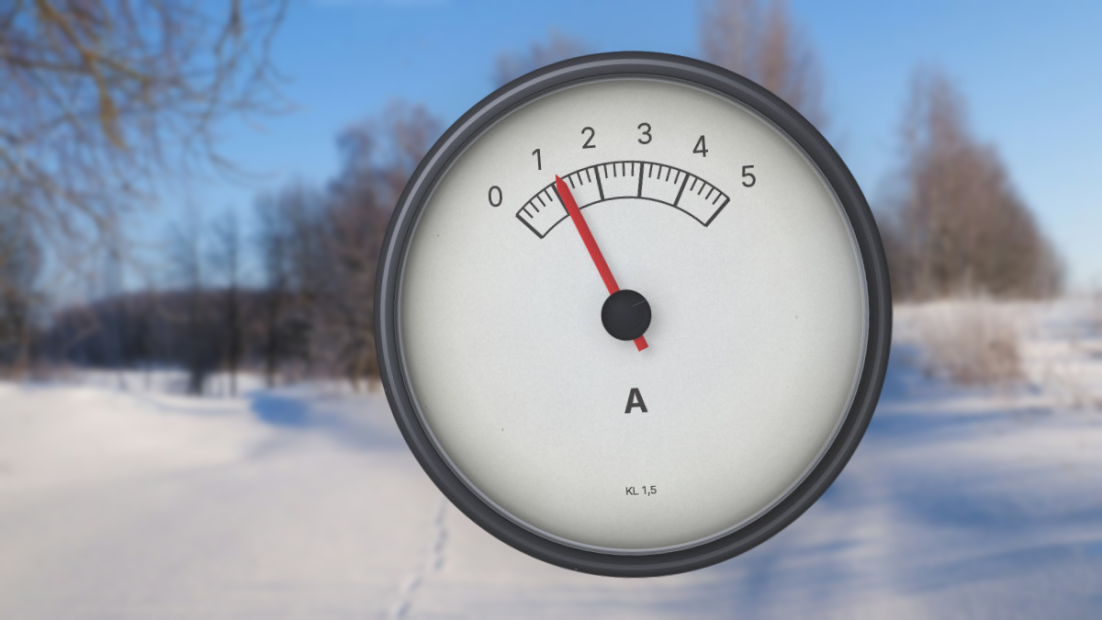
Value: 1.2 A
